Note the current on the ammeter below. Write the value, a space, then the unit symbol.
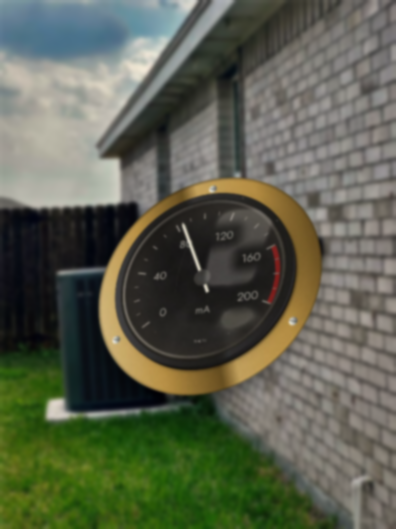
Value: 85 mA
